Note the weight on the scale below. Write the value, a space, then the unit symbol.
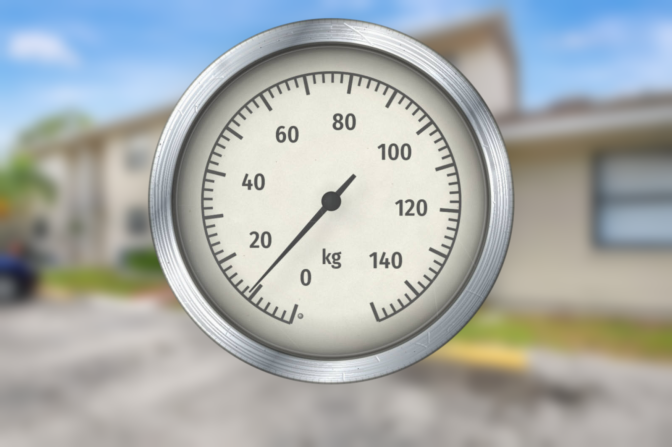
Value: 11 kg
